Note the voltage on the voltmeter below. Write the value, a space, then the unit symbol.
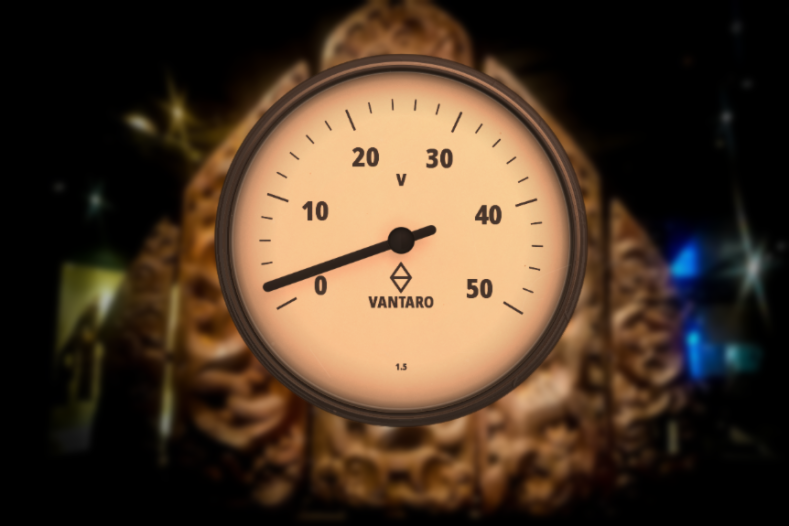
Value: 2 V
